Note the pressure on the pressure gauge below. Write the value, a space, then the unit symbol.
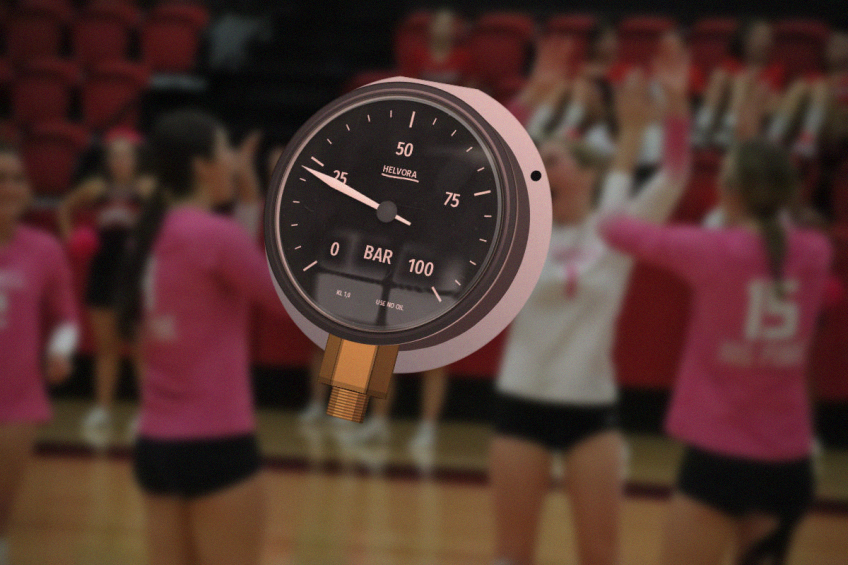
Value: 22.5 bar
